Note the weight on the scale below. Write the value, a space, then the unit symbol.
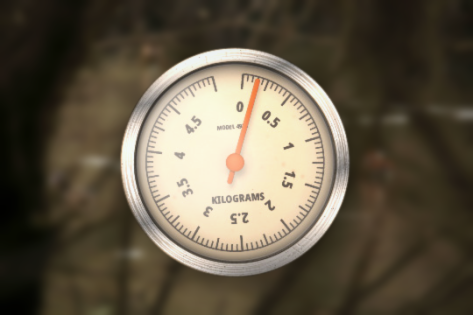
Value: 0.15 kg
